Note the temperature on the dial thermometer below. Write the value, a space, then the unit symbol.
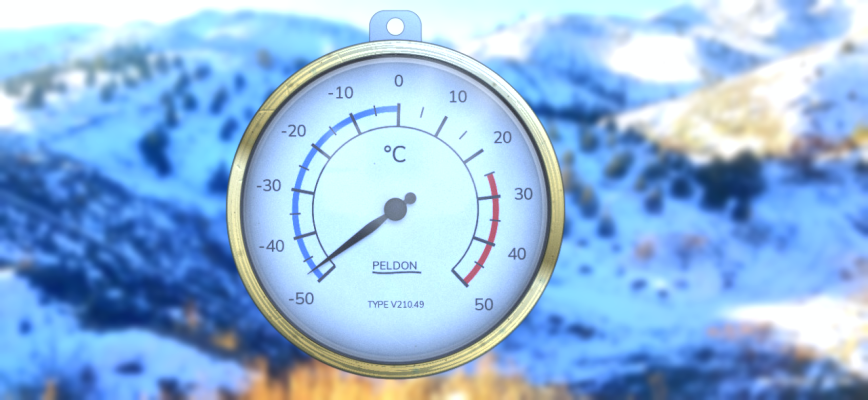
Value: -47.5 °C
